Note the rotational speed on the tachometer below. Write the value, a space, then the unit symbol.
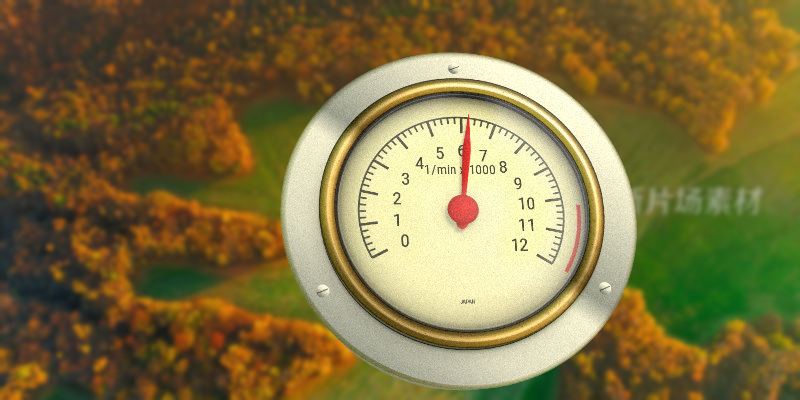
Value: 6200 rpm
